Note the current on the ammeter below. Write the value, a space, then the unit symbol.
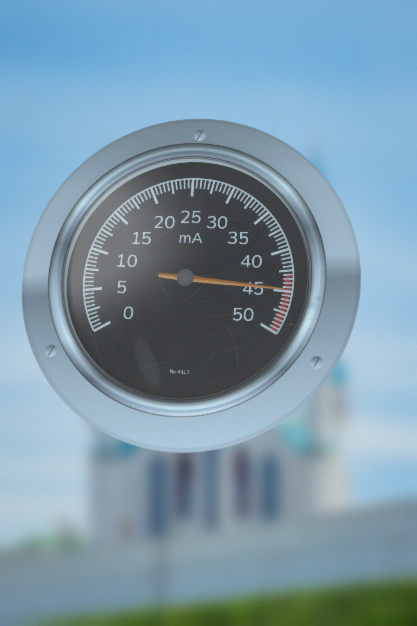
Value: 45 mA
